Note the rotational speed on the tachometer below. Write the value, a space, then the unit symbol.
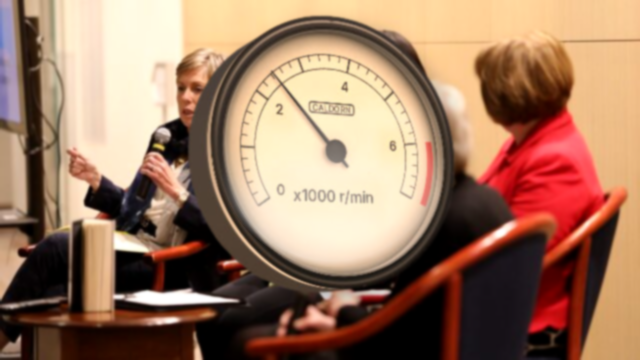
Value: 2400 rpm
